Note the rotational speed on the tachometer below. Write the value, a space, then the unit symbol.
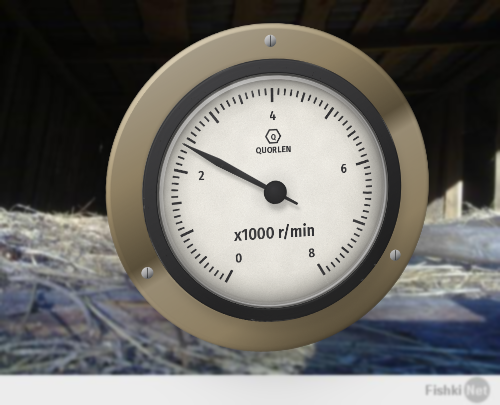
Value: 2400 rpm
